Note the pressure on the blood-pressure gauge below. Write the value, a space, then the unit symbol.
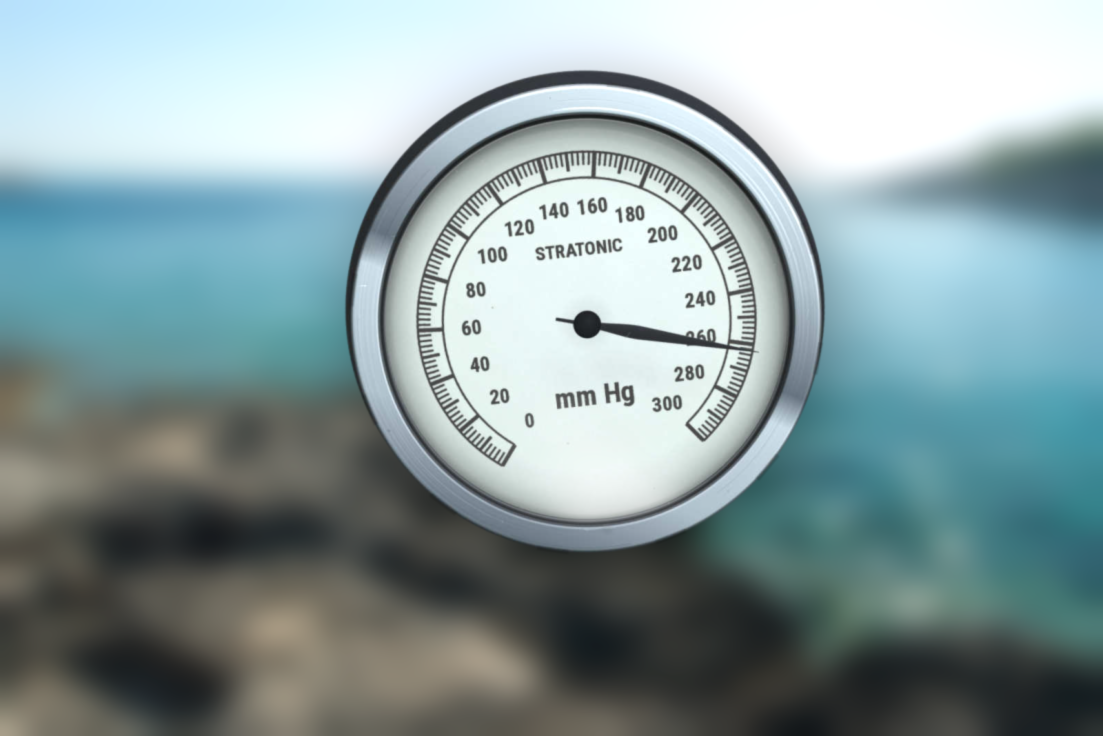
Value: 262 mmHg
